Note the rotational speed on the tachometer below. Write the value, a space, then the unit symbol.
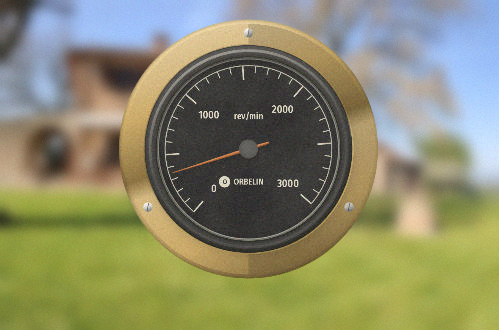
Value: 350 rpm
